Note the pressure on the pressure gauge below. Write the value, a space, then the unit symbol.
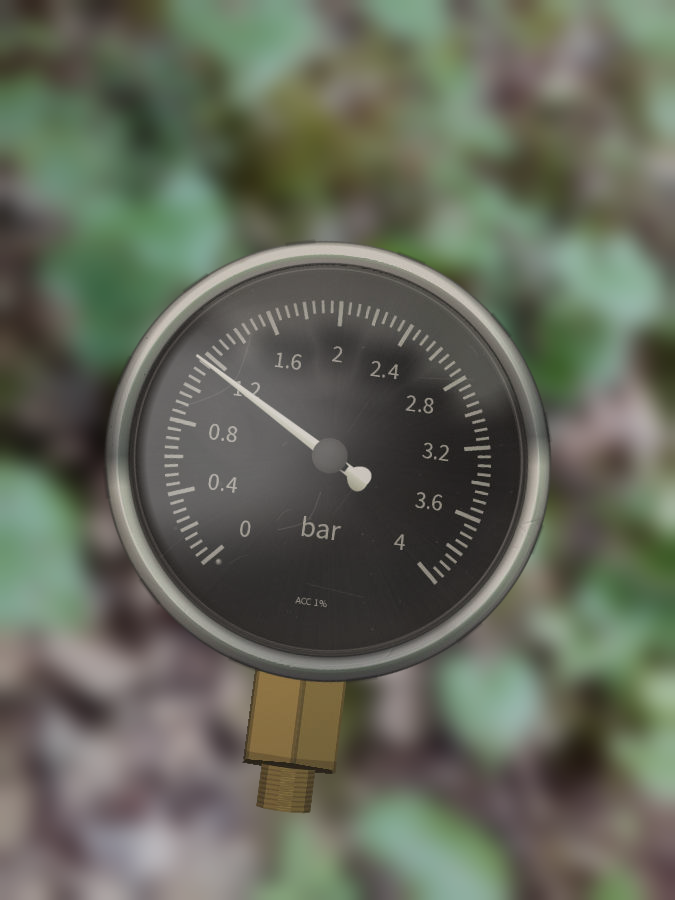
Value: 1.15 bar
